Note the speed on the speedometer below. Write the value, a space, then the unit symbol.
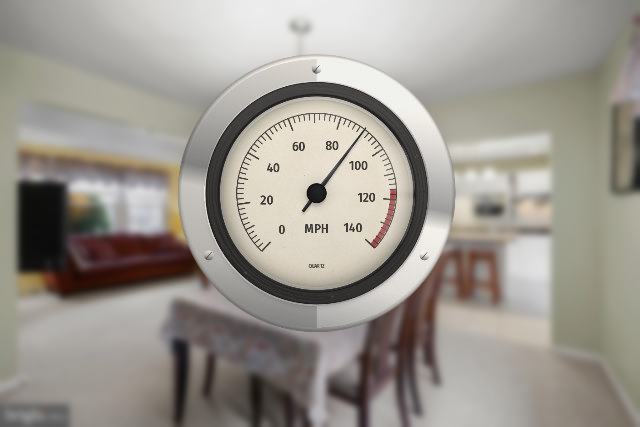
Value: 90 mph
